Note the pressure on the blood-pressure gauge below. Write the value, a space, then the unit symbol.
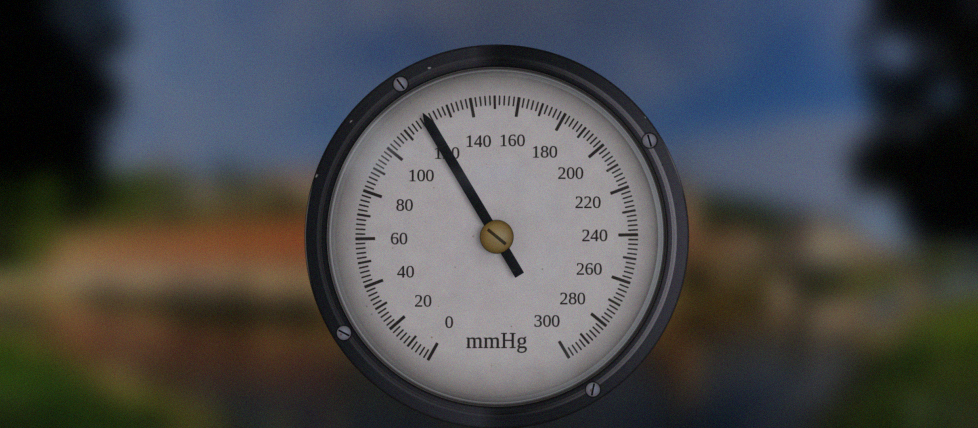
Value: 120 mmHg
